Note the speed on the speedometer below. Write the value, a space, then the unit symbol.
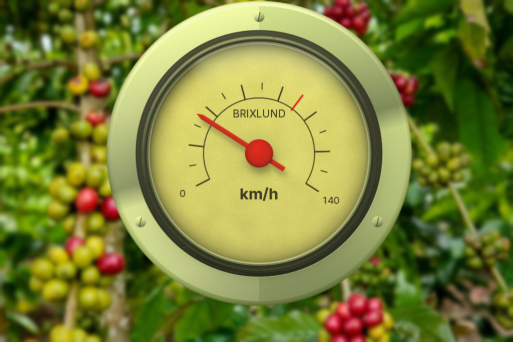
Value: 35 km/h
